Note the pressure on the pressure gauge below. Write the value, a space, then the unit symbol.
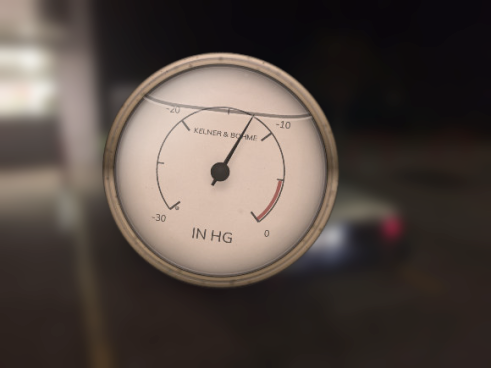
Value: -12.5 inHg
